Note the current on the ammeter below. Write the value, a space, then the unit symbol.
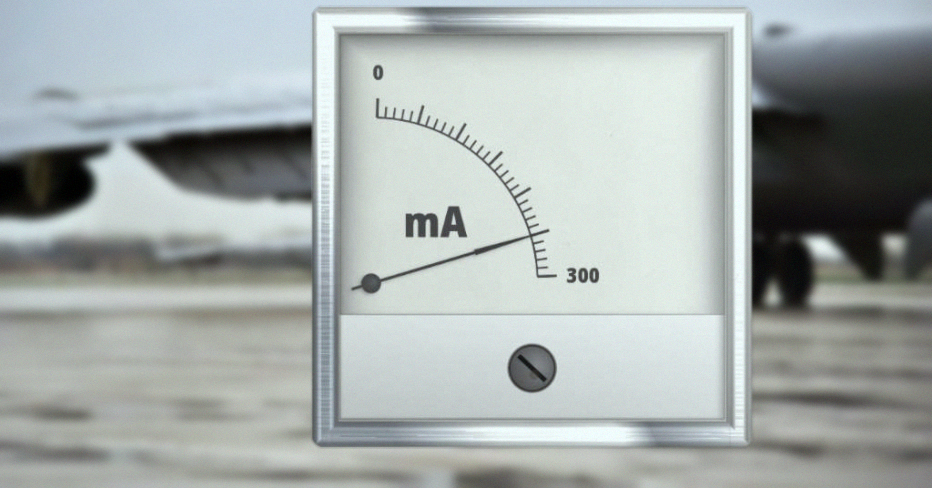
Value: 250 mA
